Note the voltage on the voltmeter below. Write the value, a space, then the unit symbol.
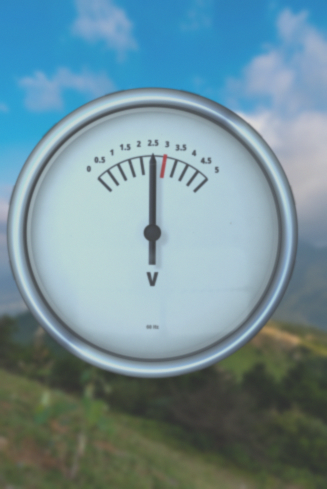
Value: 2.5 V
